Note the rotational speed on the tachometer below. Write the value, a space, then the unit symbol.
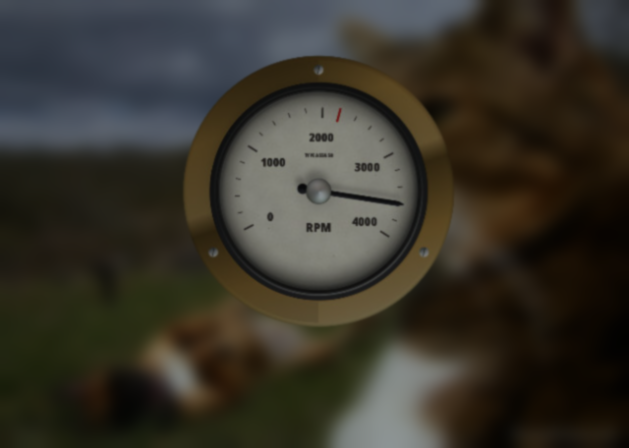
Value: 3600 rpm
